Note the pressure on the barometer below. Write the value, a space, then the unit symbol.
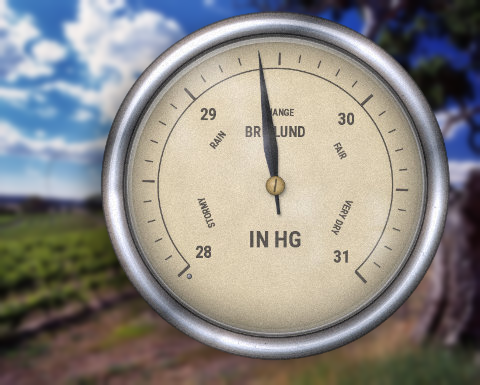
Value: 29.4 inHg
